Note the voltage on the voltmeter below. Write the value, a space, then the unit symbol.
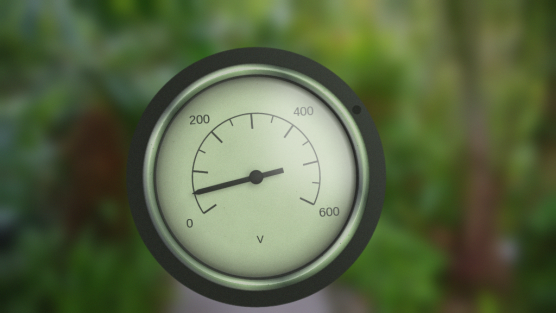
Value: 50 V
